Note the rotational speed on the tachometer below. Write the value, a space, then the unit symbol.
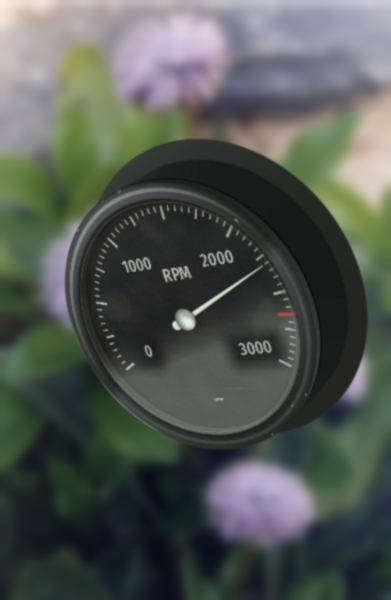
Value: 2300 rpm
